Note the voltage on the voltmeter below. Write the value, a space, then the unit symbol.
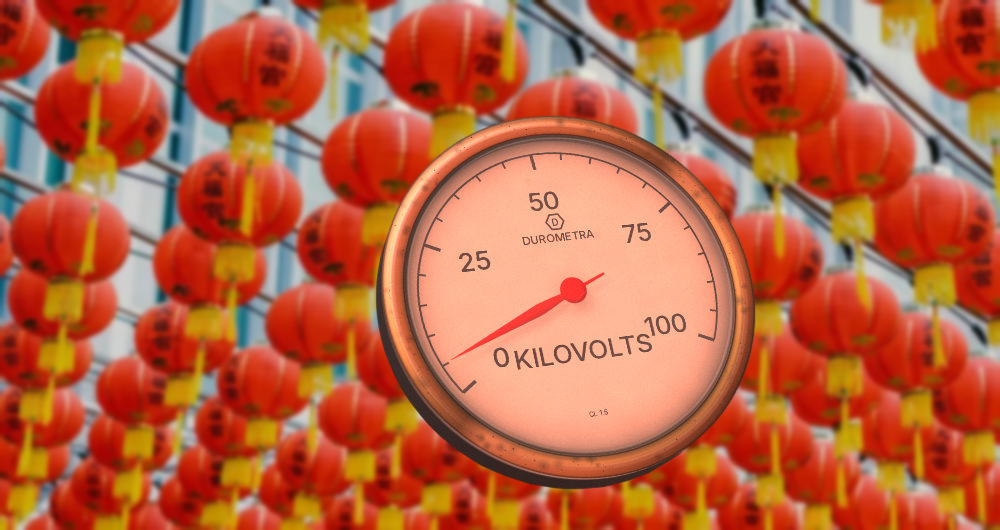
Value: 5 kV
